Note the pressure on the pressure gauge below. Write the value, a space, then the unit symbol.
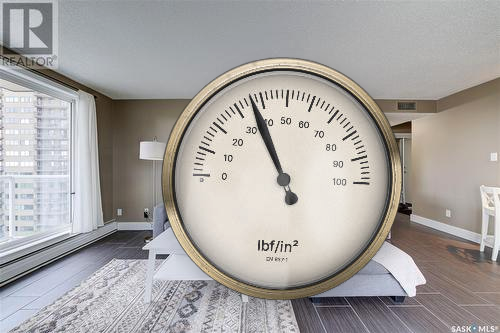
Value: 36 psi
